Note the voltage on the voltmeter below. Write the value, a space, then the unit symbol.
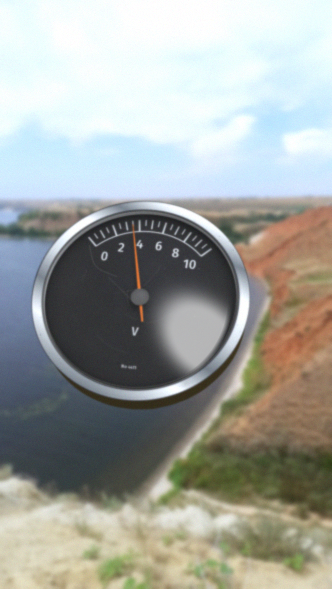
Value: 3.5 V
